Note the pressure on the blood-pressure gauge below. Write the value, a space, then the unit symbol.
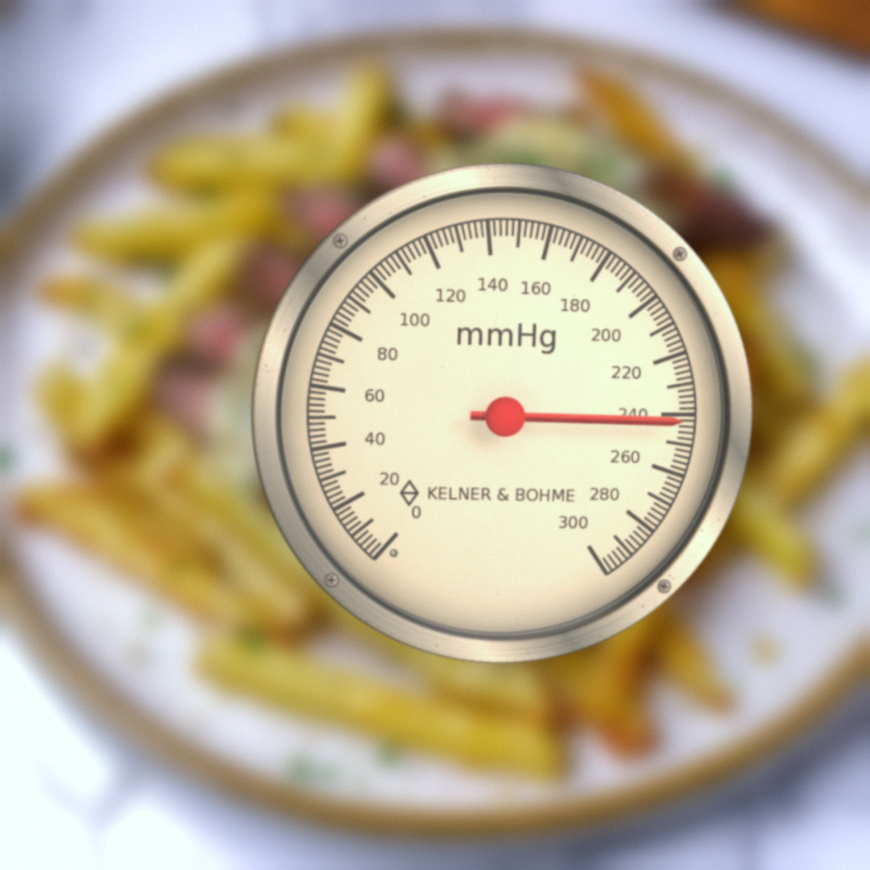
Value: 242 mmHg
